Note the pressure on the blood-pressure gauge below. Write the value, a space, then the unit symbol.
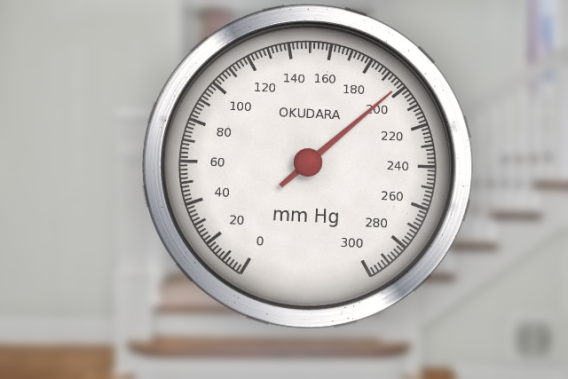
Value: 198 mmHg
